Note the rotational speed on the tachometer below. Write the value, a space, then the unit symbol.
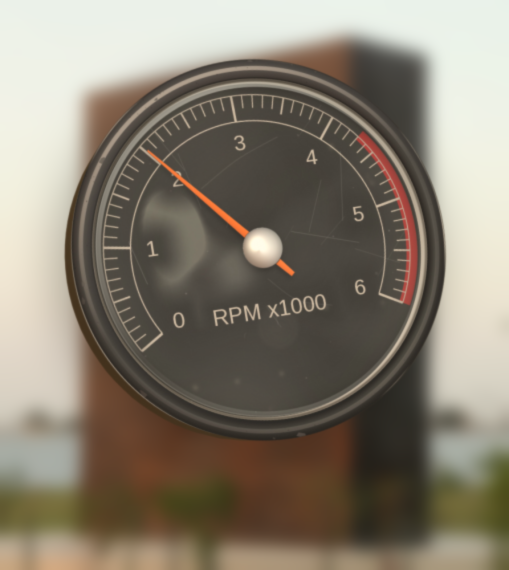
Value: 2000 rpm
